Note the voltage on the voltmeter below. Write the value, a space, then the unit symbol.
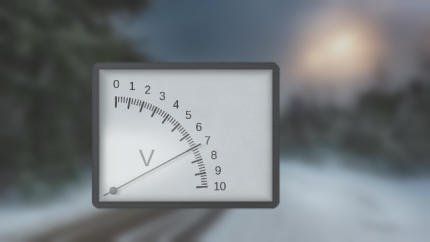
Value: 7 V
